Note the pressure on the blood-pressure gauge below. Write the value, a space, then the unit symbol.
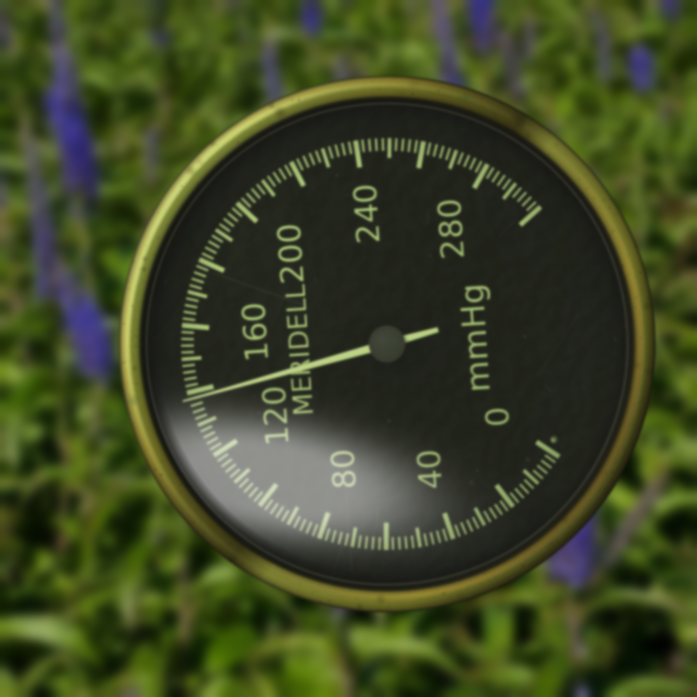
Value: 138 mmHg
